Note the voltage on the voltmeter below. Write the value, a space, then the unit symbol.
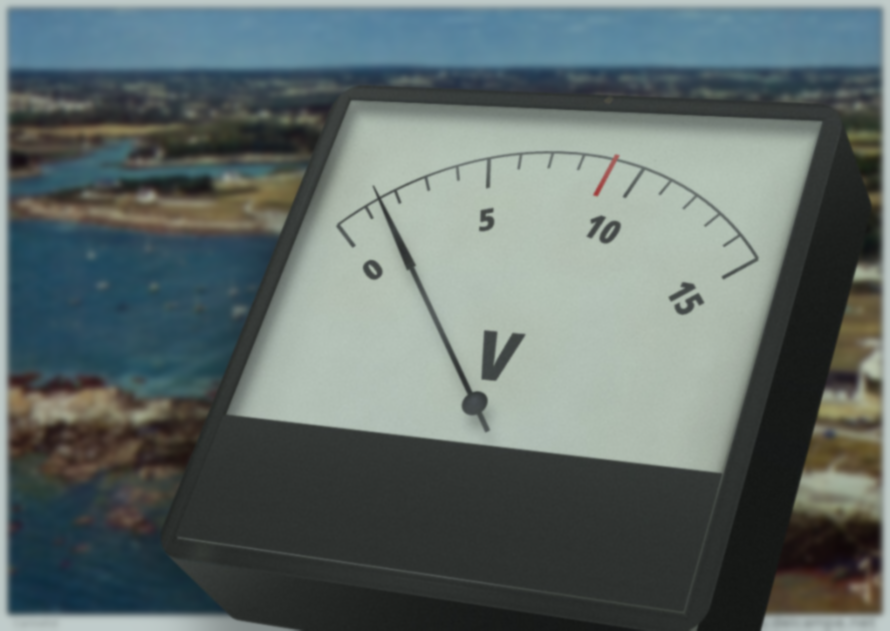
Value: 1.5 V
